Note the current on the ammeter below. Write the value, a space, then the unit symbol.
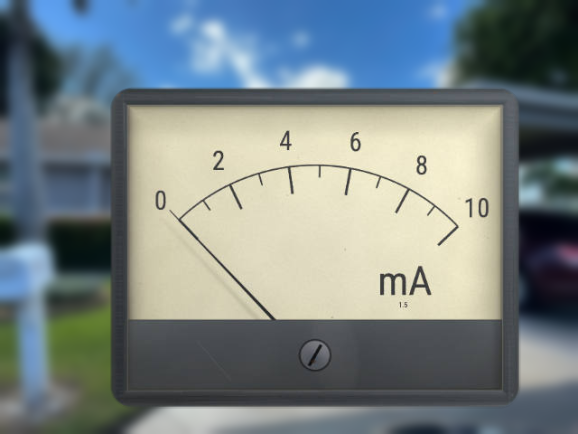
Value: 0 mA
